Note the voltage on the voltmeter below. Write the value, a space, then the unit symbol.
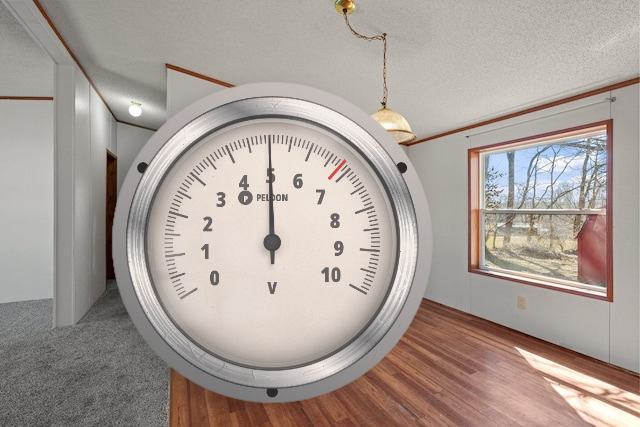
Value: 5 V
